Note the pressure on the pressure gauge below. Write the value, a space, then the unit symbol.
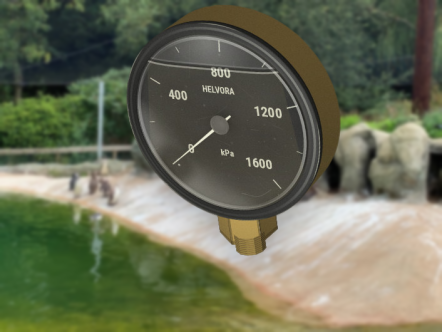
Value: 0 kPa
